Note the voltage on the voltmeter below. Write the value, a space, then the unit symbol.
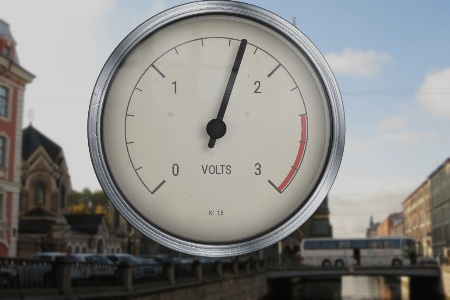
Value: 1.7 V
